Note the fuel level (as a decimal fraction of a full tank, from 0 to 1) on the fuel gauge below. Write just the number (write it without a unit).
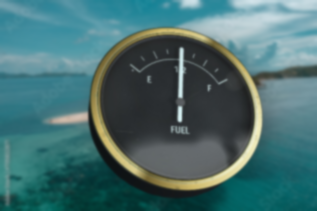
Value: 0.5
